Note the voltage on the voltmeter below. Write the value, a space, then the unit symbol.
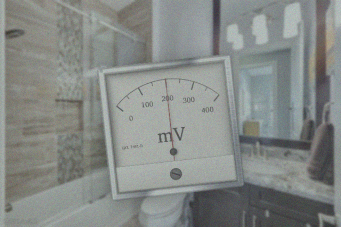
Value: 200 mV
